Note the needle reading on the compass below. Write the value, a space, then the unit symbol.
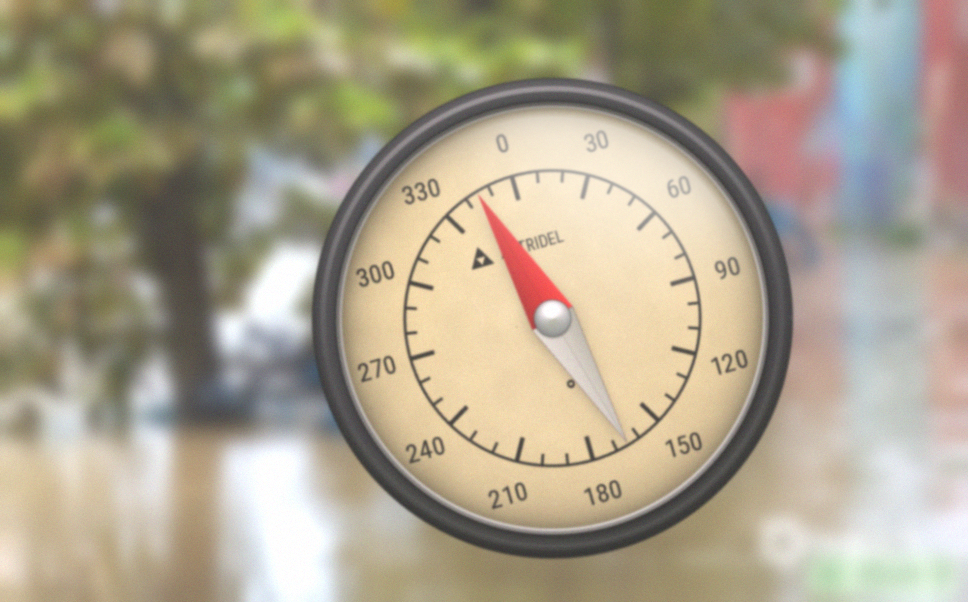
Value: 345 °
